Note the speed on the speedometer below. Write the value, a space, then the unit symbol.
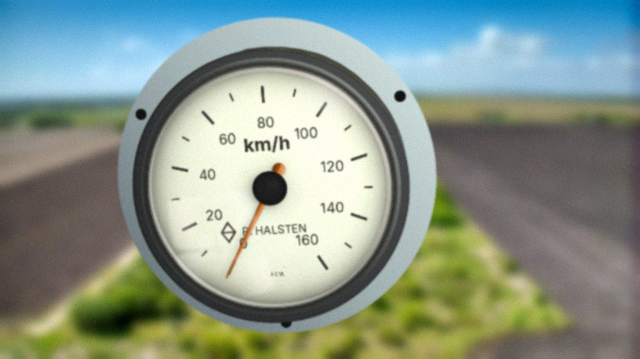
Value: 0 km/h
